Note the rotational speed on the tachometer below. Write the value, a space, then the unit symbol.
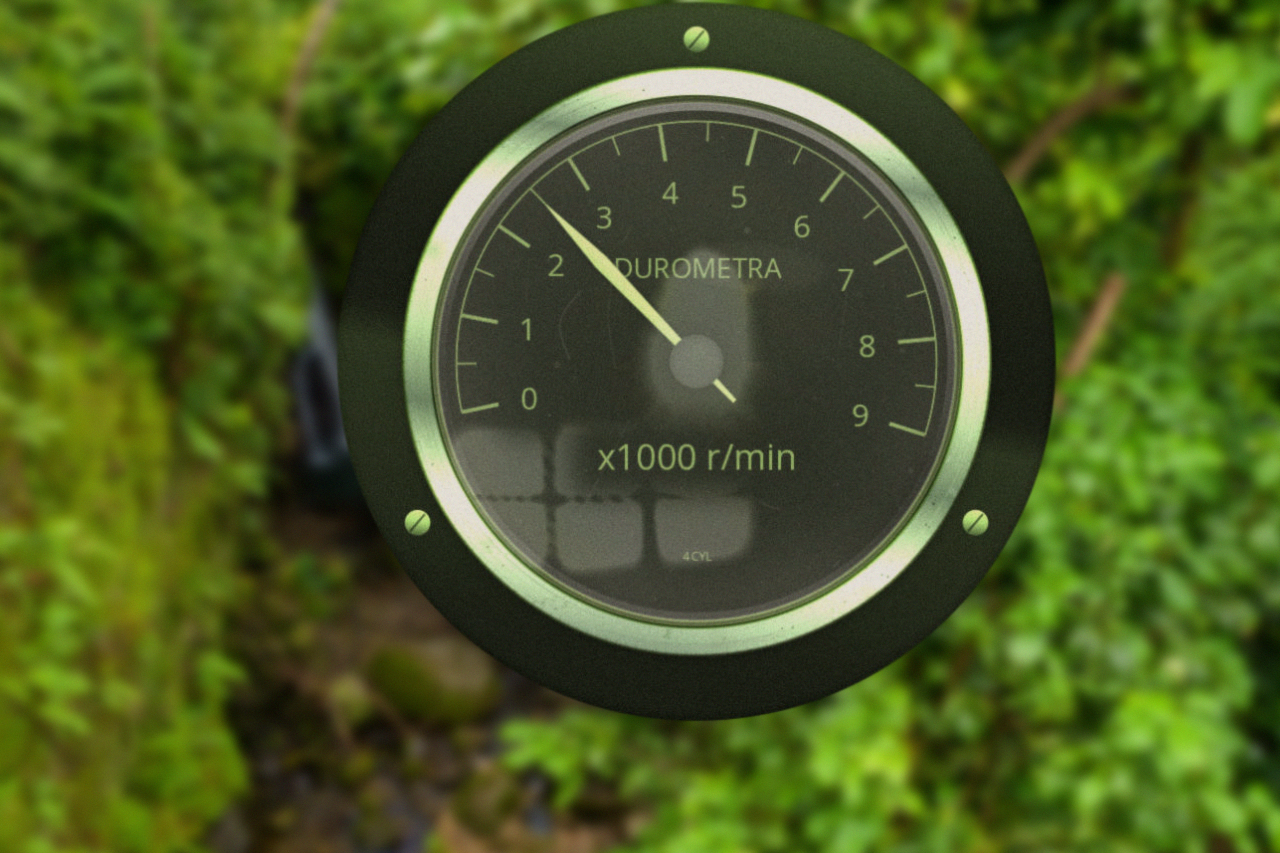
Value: 2500 rpm
